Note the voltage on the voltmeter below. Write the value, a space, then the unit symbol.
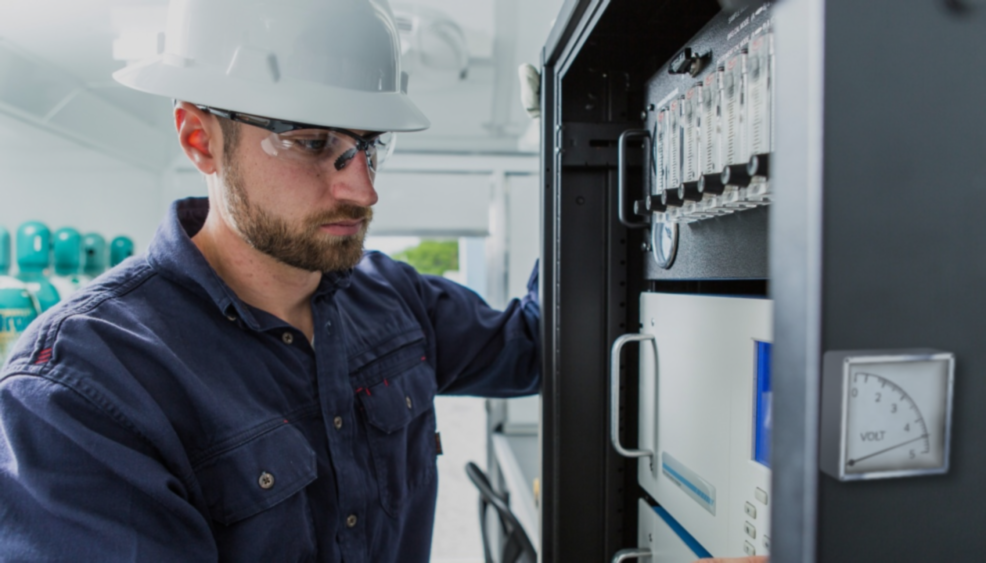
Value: 4.5 V
